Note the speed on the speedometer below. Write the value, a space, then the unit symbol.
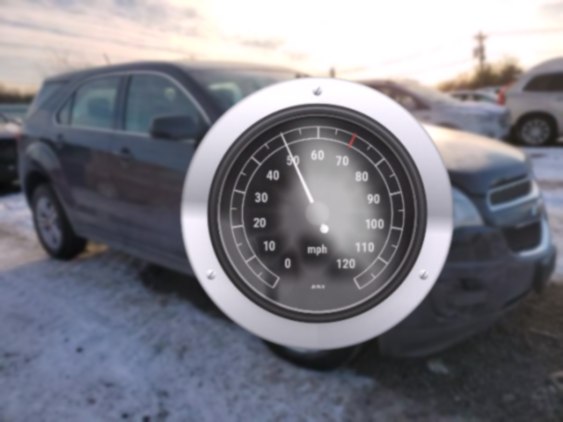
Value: 50 mph
